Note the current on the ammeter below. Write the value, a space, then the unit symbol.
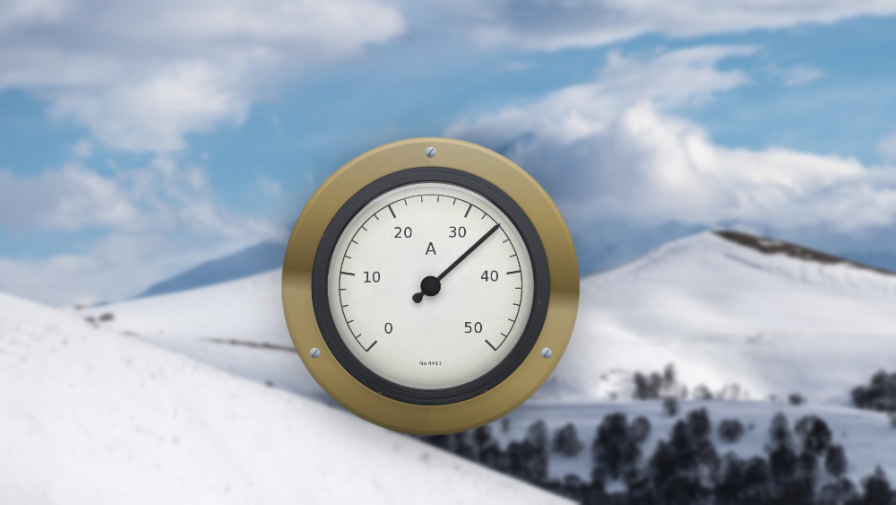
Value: 34 A
